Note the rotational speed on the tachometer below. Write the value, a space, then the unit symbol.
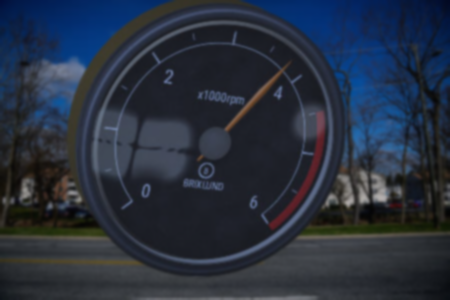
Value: 3750 rpm
